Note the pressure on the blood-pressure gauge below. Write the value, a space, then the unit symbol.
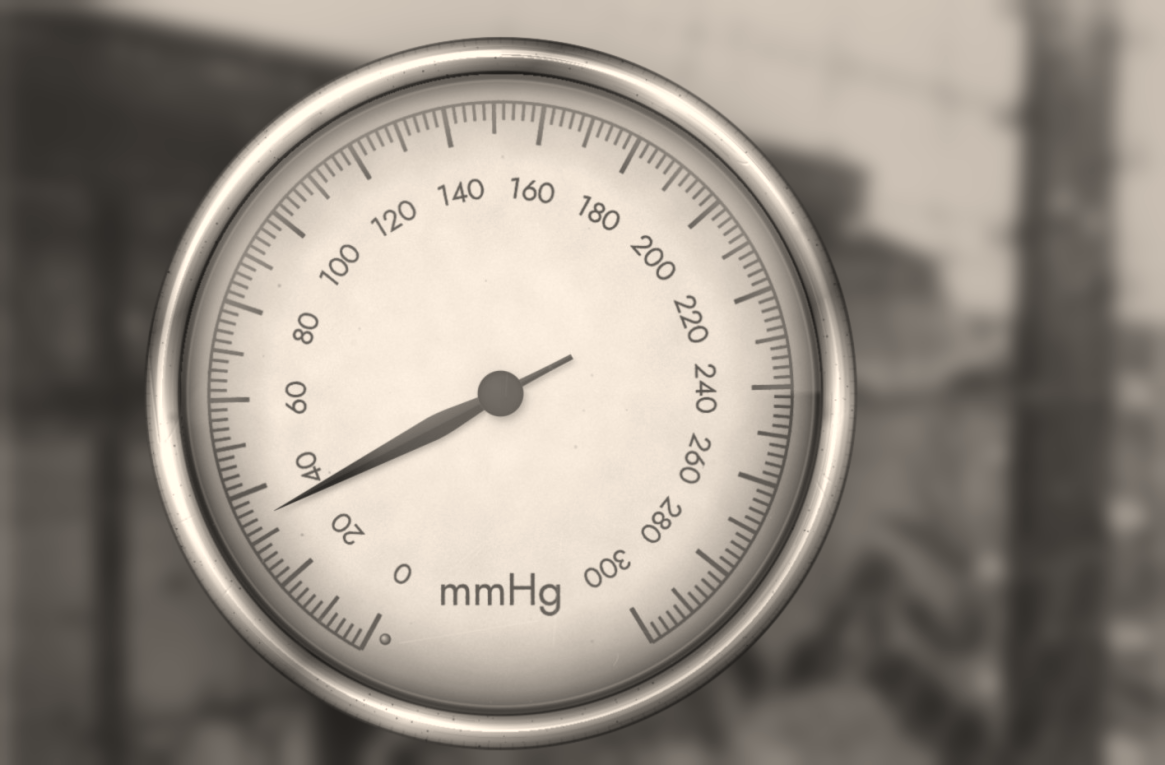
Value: 34 mmHg
